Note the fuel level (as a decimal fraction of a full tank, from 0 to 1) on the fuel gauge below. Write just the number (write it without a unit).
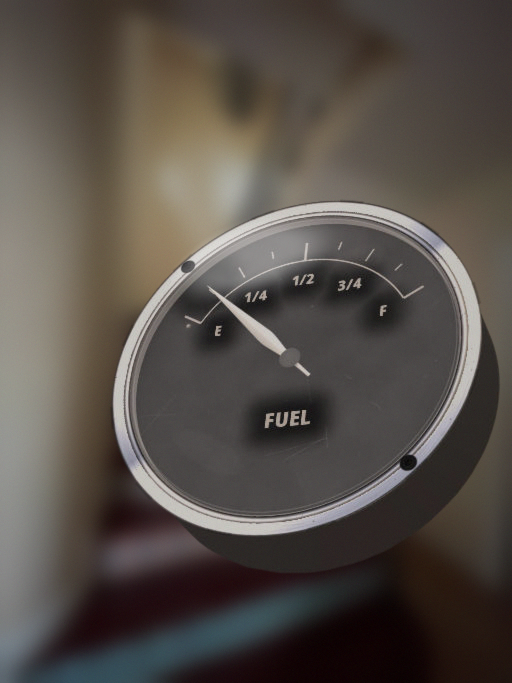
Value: 0.125
